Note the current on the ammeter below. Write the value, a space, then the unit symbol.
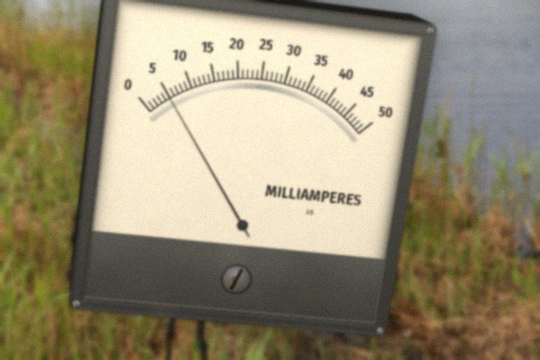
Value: 5 mA
